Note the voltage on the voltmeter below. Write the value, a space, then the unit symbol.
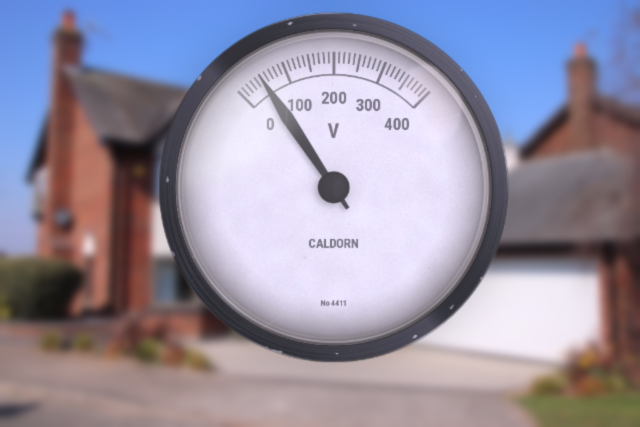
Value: 50 V
